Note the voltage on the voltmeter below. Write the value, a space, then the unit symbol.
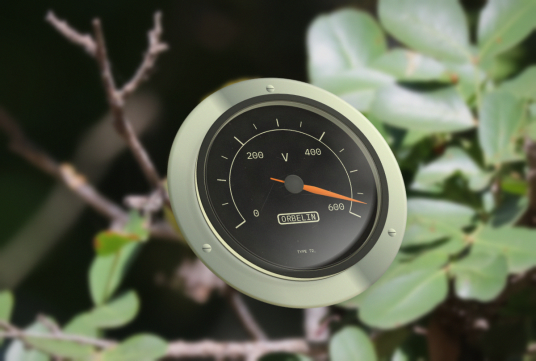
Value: 575 V
